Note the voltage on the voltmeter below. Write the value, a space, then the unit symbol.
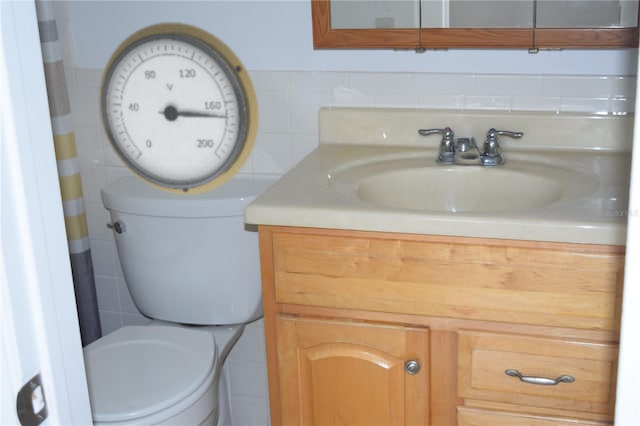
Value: 170 V
